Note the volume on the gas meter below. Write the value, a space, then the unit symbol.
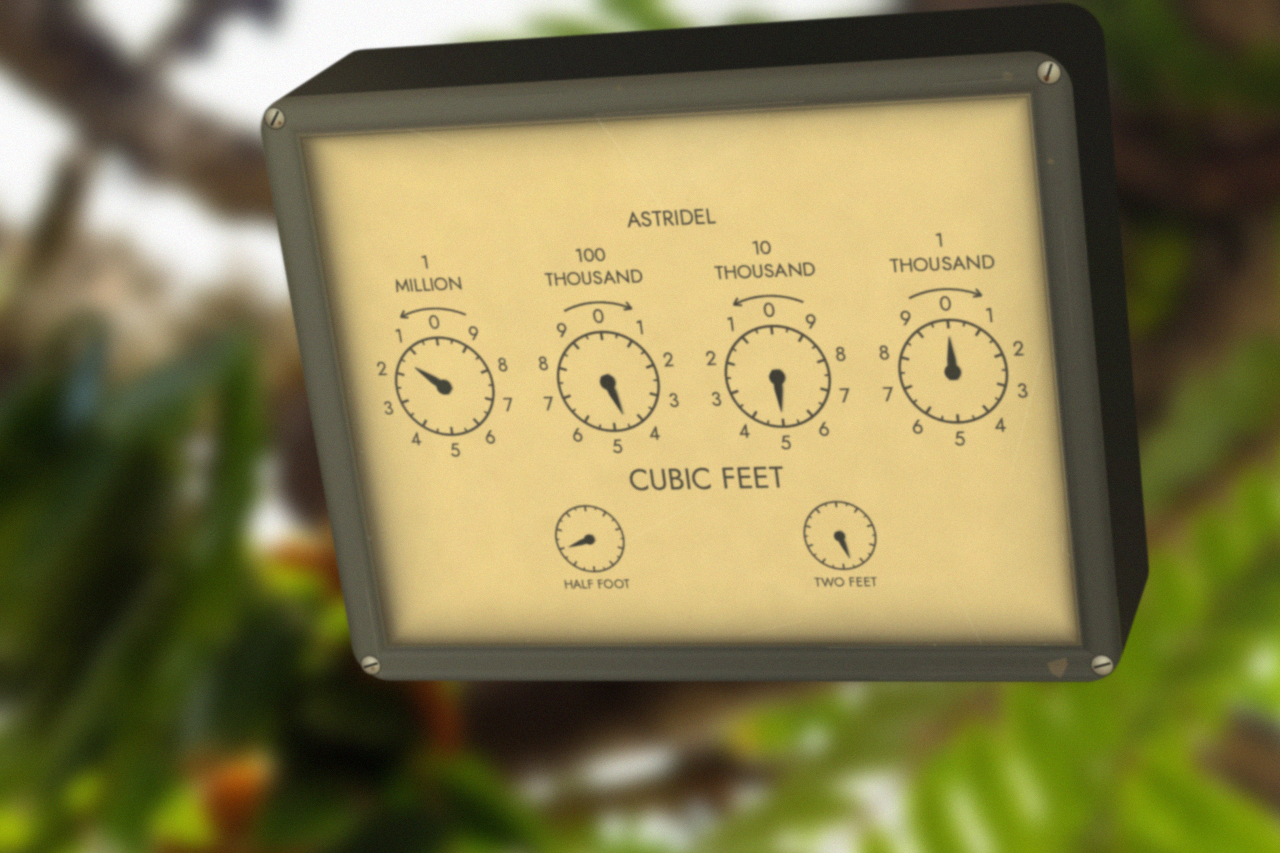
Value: 145000 ft³
